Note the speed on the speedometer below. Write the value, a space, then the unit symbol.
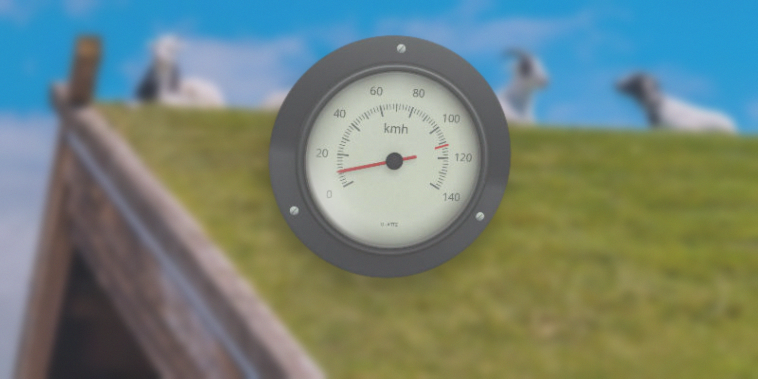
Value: 10 km/h
